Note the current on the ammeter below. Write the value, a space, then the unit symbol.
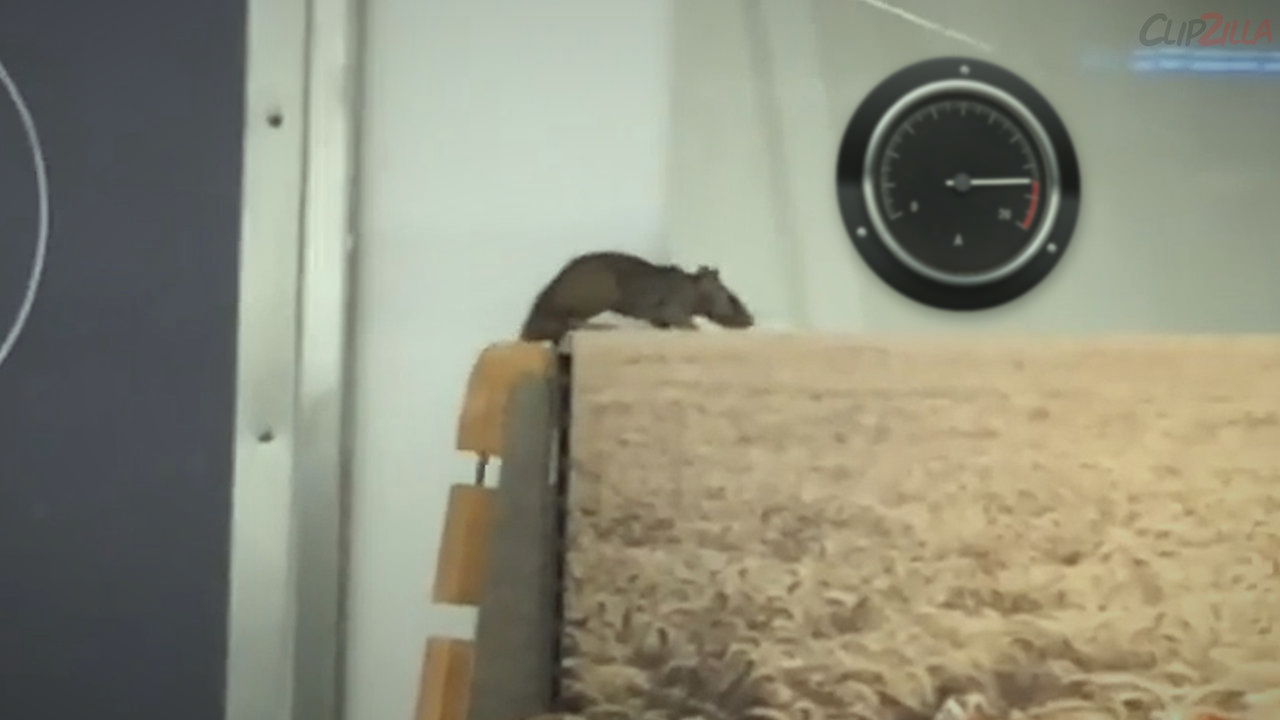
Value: 17 A
